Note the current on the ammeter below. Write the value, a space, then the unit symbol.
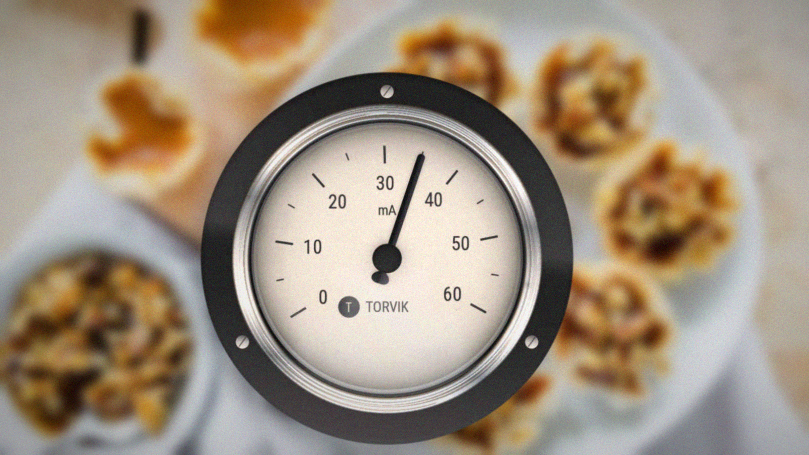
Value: 35 mA
